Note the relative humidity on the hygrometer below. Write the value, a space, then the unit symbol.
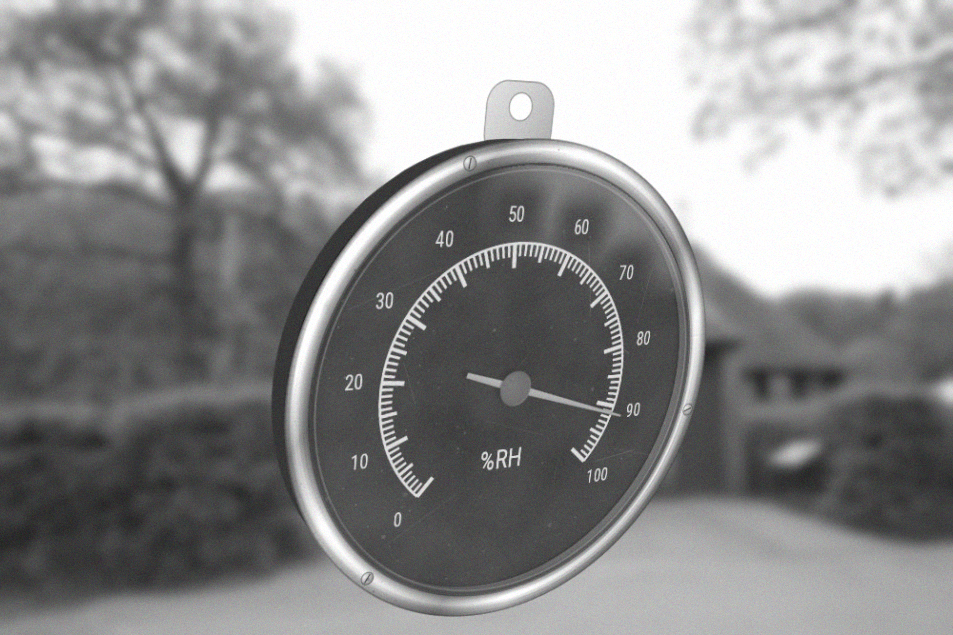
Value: 91 %
